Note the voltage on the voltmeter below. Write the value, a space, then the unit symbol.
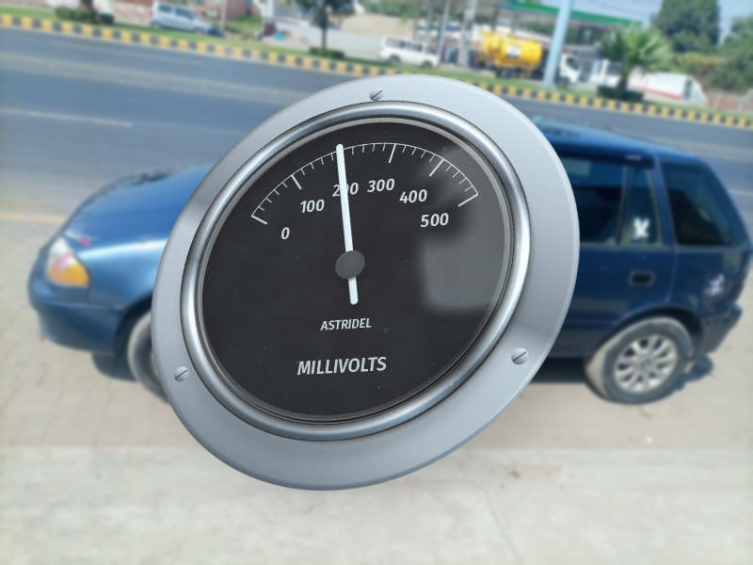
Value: 200 mV
